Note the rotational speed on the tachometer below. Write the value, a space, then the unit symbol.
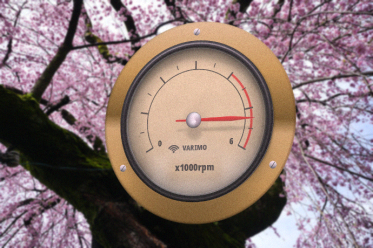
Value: 5250 rpm
